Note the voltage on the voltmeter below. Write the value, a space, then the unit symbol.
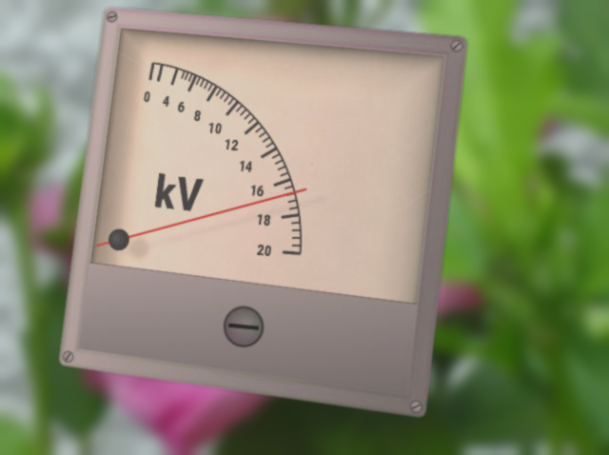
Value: 16.8 kV
